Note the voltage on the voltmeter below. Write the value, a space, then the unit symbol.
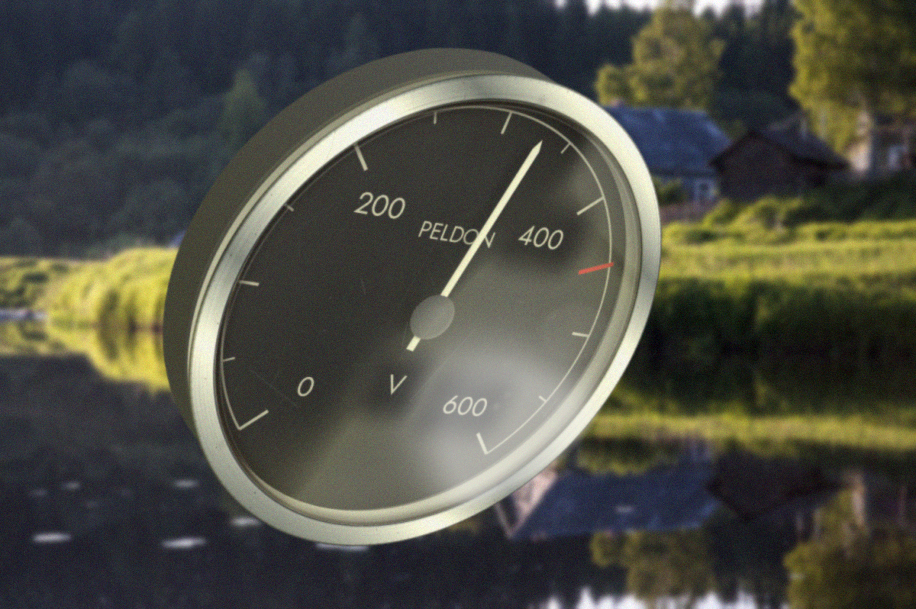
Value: 325 V
